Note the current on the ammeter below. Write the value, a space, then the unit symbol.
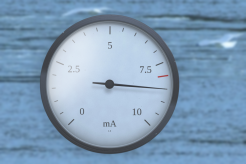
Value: 8.5 mA
